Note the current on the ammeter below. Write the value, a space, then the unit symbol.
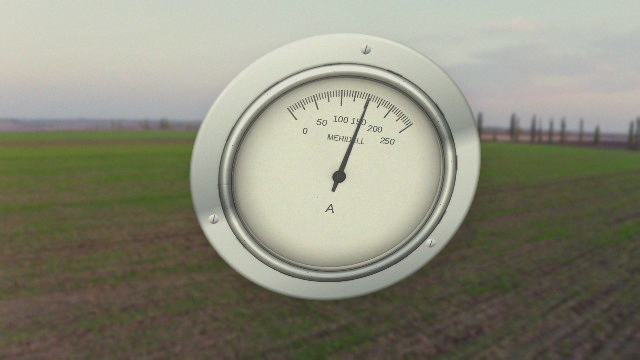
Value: 150 A
